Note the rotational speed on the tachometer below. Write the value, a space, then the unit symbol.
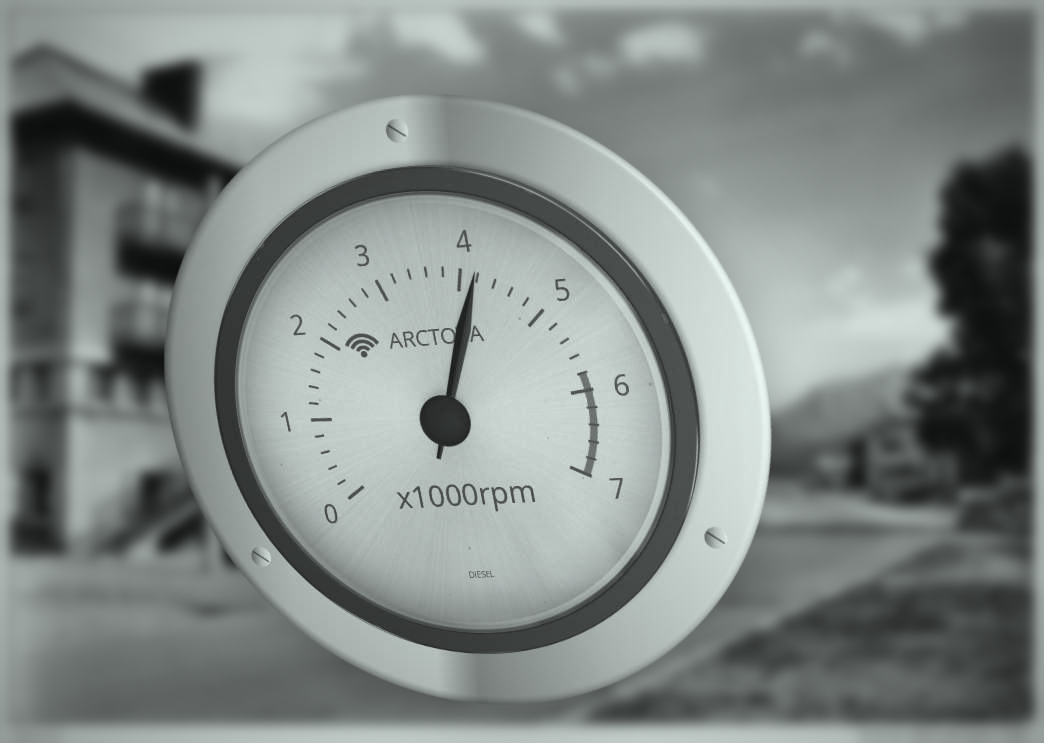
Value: 4200 rpm
